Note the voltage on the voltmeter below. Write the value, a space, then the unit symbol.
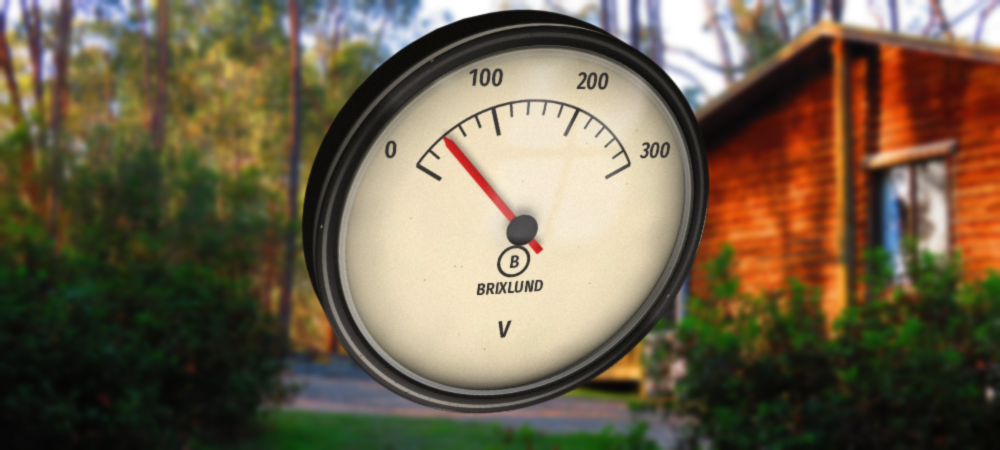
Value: 40 V
